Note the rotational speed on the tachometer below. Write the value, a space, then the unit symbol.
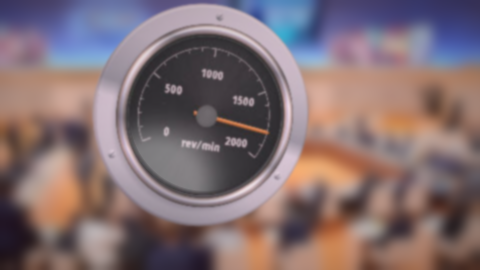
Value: 1800 rpm
